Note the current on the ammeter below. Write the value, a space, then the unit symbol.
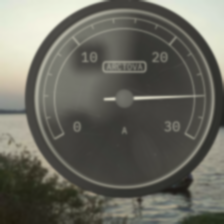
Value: 26 A
